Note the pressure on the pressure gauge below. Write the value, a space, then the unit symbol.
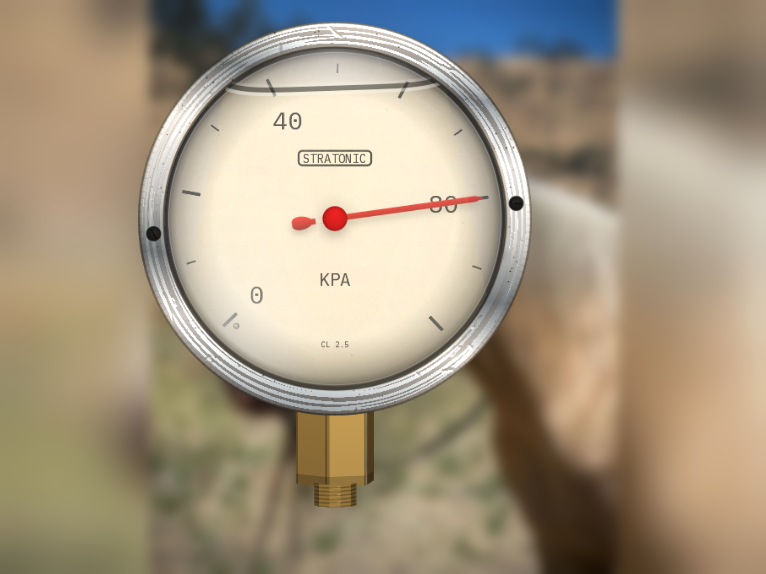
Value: 80 kPa
